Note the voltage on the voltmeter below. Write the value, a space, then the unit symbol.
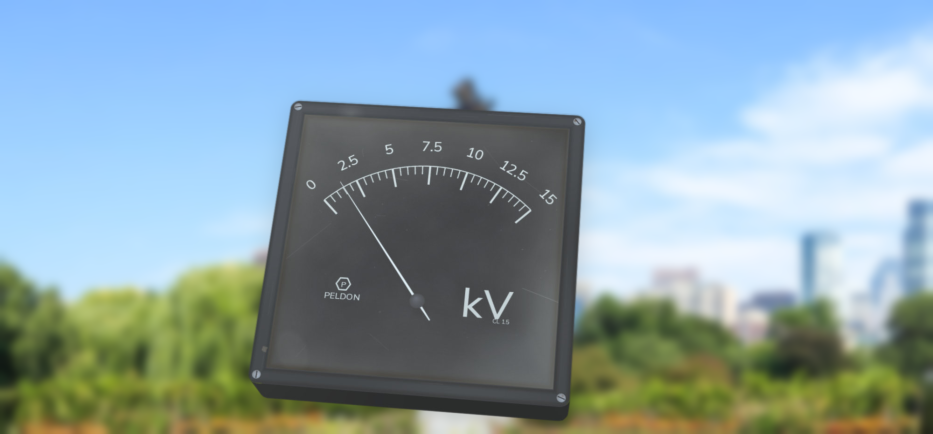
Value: 1.5 kV
